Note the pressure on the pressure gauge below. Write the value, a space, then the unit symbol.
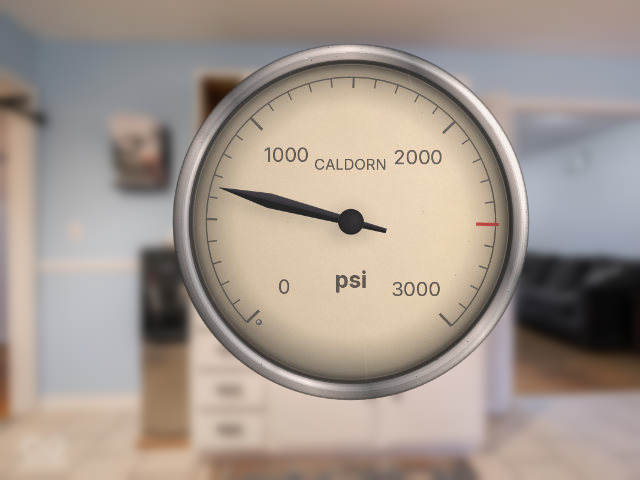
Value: 650 psi
